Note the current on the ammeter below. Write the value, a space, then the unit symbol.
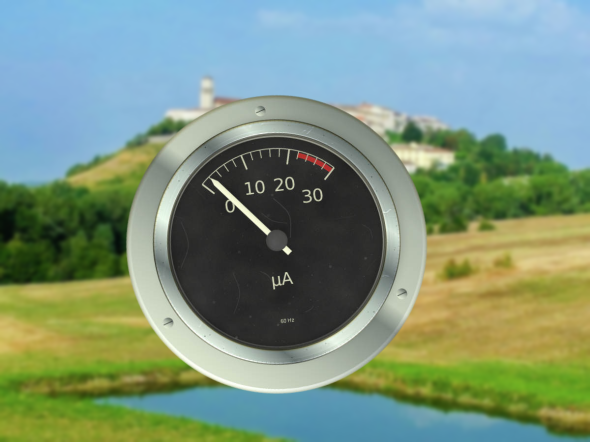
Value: 2 µA
